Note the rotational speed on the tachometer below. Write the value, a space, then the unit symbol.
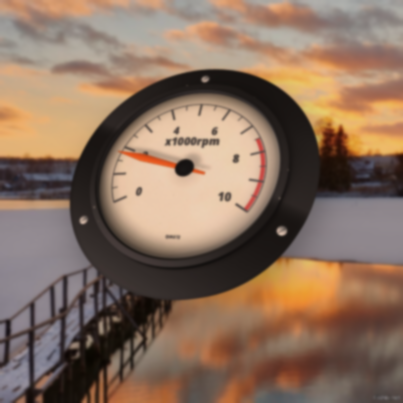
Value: 1750 rpm
